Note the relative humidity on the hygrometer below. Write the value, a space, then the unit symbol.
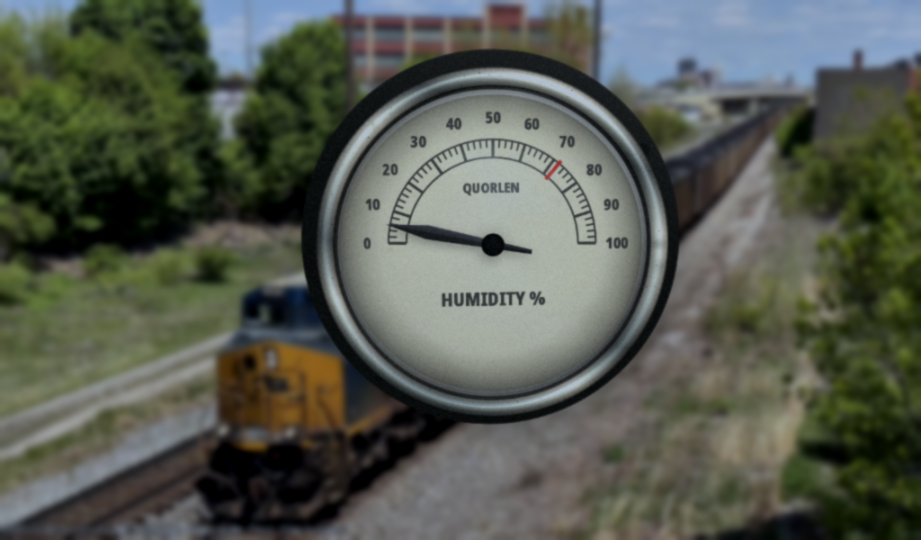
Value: 6 %
